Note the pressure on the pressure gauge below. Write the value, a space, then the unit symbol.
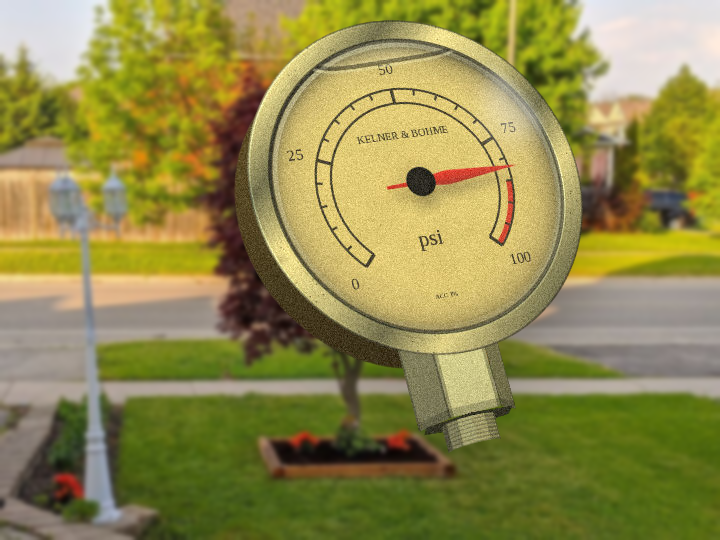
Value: 82.5 psi
